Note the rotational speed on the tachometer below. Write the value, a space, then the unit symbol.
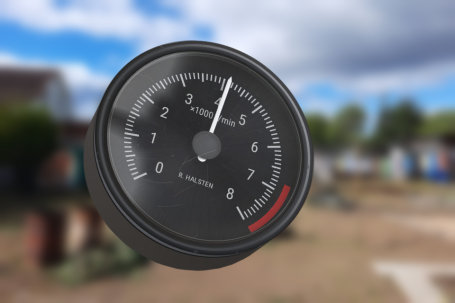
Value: 4100 rpm
